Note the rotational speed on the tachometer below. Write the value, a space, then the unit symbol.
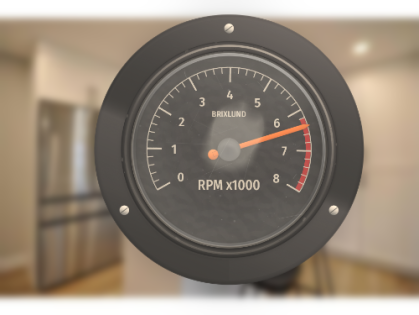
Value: 6400 rpm
